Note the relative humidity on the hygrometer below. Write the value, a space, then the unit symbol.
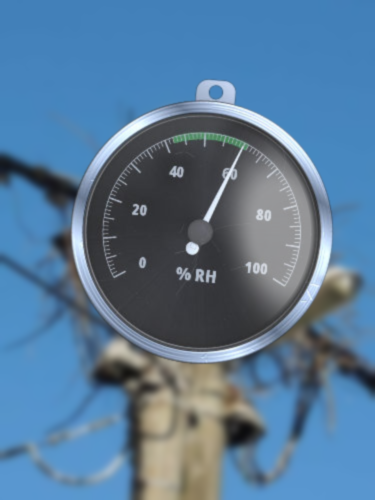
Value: 60 %
